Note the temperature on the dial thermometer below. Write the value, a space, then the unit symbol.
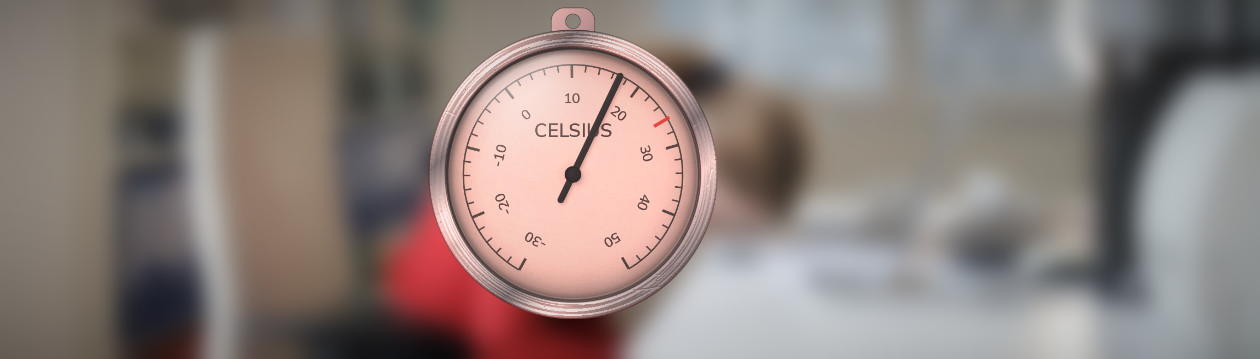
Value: 17 °C
